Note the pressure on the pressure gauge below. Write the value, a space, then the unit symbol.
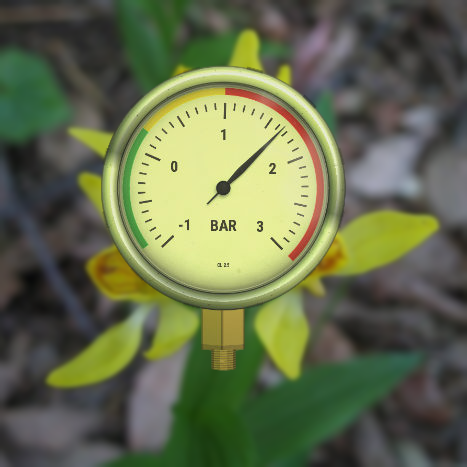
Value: 1.65 bar
